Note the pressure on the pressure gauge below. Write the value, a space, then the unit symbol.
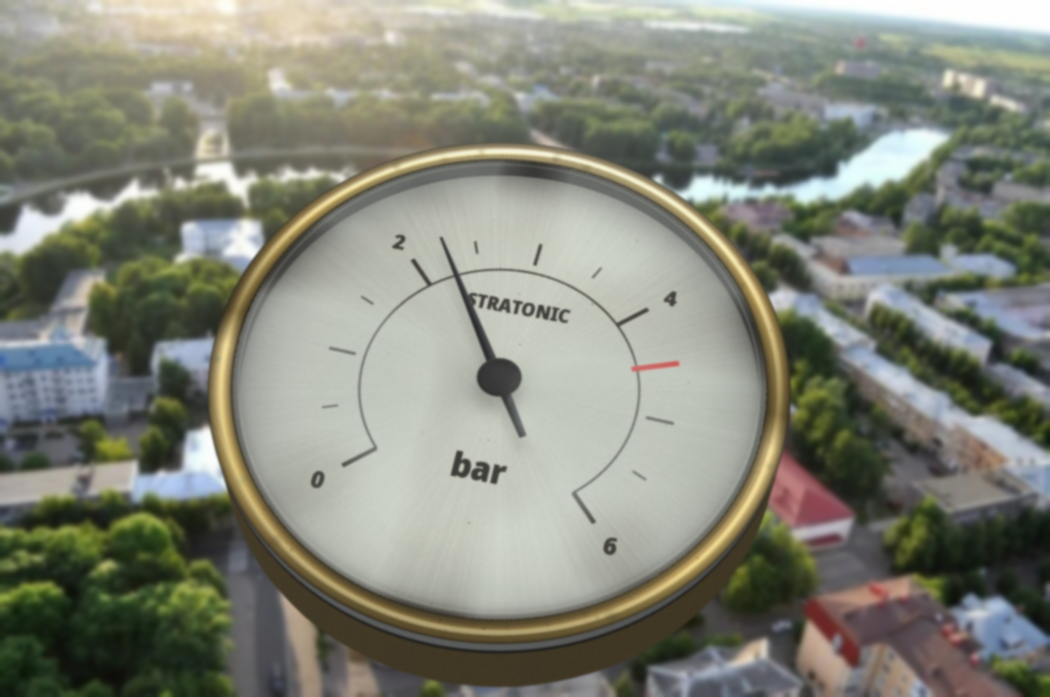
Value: 2.25 bar
